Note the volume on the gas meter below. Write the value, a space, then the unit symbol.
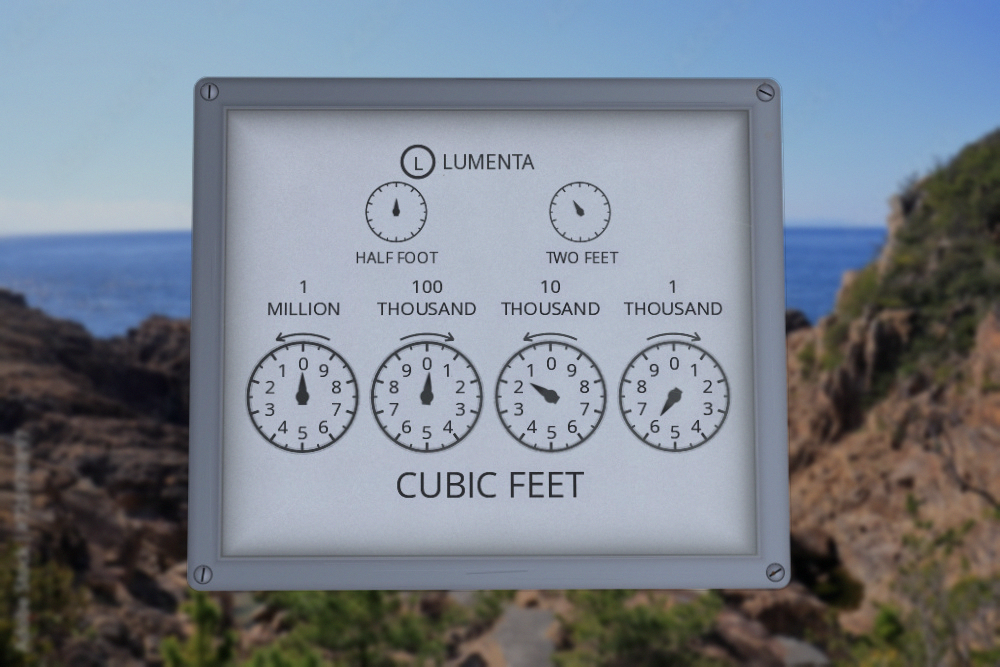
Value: 1600 ft³
